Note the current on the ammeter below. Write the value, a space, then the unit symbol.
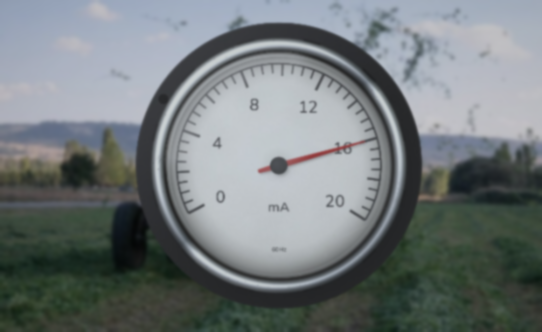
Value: 16 mA
